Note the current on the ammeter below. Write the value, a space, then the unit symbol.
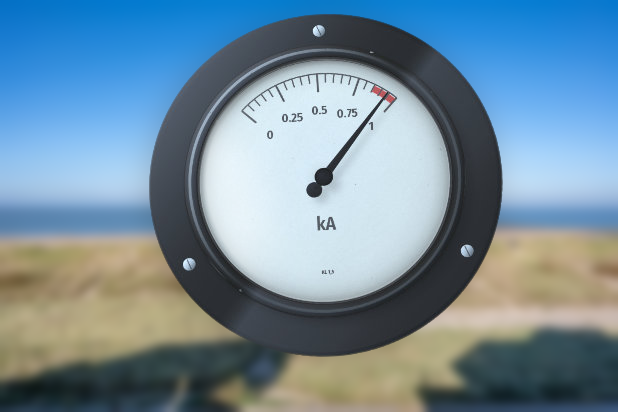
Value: 0.95 kA
